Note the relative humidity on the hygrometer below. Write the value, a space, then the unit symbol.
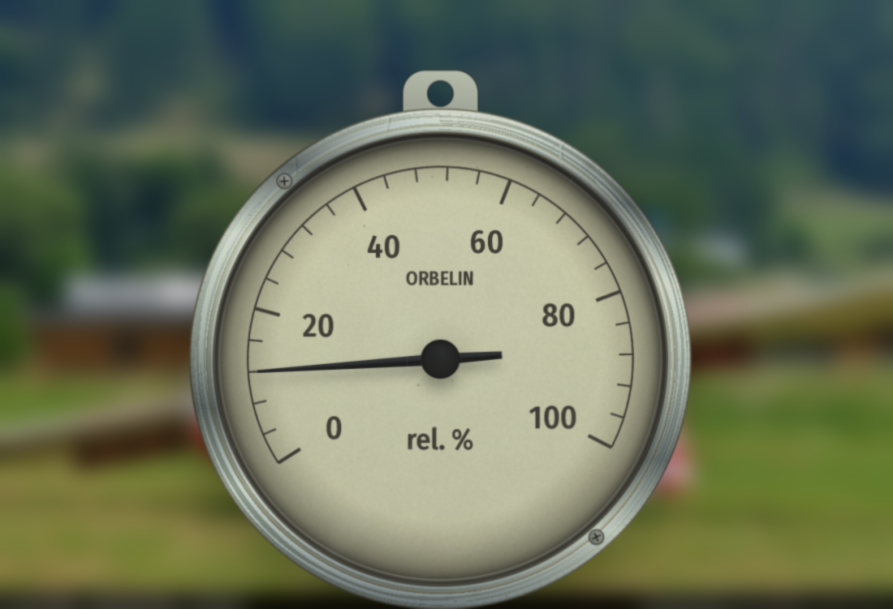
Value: 12 %
